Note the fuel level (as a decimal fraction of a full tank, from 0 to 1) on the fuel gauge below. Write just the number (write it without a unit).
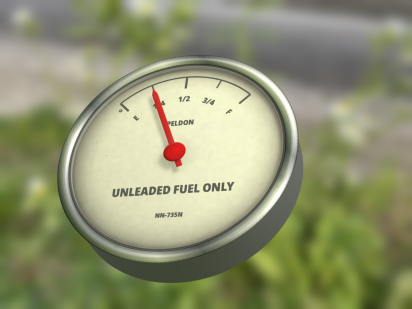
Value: 0.25
